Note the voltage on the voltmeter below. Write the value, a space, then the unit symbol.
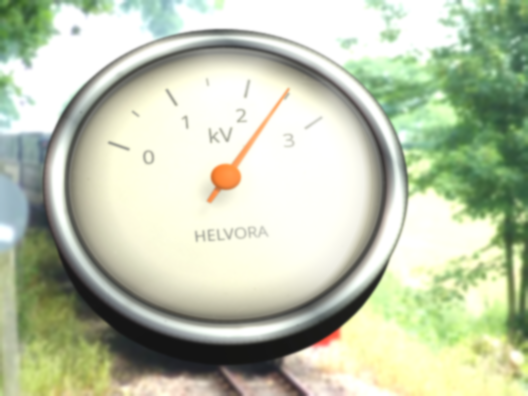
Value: 2.5 kV
